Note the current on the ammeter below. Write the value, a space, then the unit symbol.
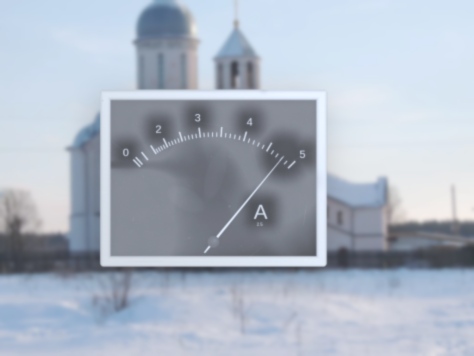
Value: 4.8 A
